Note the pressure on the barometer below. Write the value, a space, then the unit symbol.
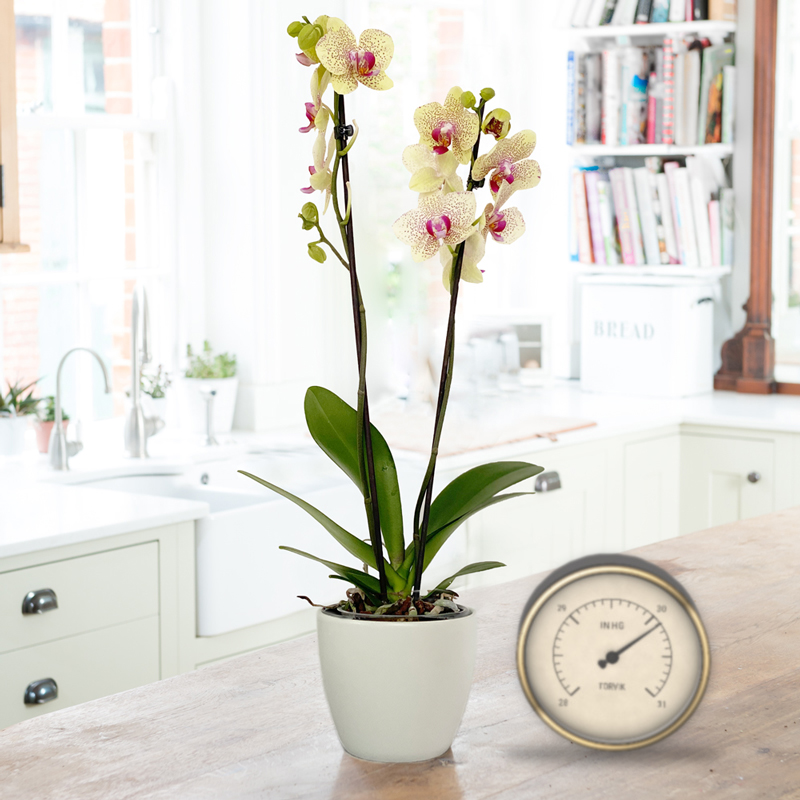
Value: 30.1 inHg
